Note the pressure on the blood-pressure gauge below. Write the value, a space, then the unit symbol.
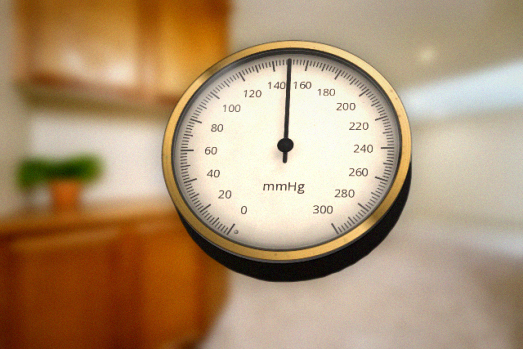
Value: 150 mmHg
